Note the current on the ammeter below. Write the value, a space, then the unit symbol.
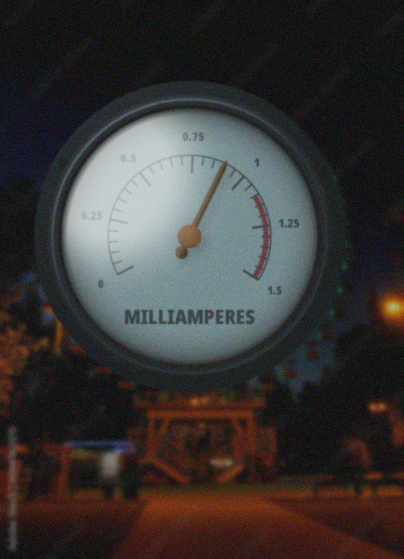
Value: 0.9 mA
